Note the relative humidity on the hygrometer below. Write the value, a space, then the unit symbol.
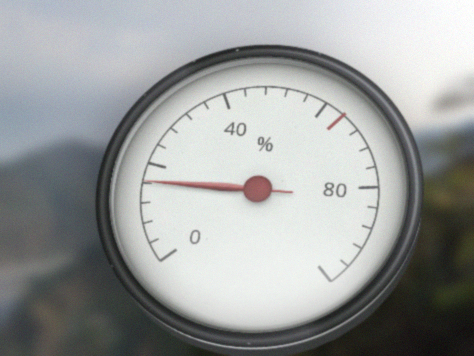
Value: 16 %
